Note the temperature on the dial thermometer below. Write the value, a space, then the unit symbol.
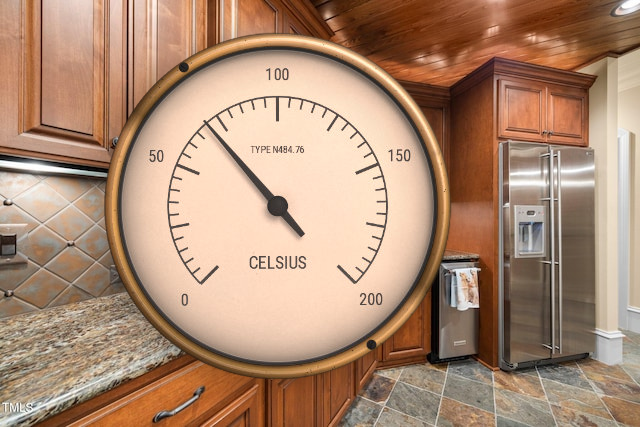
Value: 70 °C
